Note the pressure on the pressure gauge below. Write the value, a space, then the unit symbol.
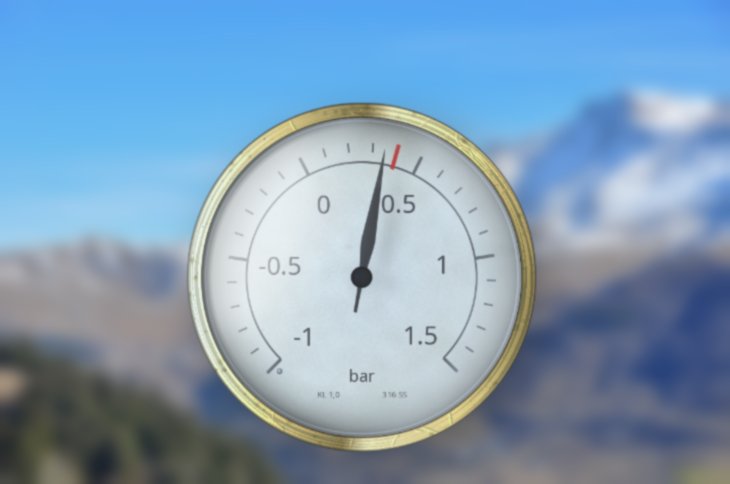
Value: 0.35 bar
